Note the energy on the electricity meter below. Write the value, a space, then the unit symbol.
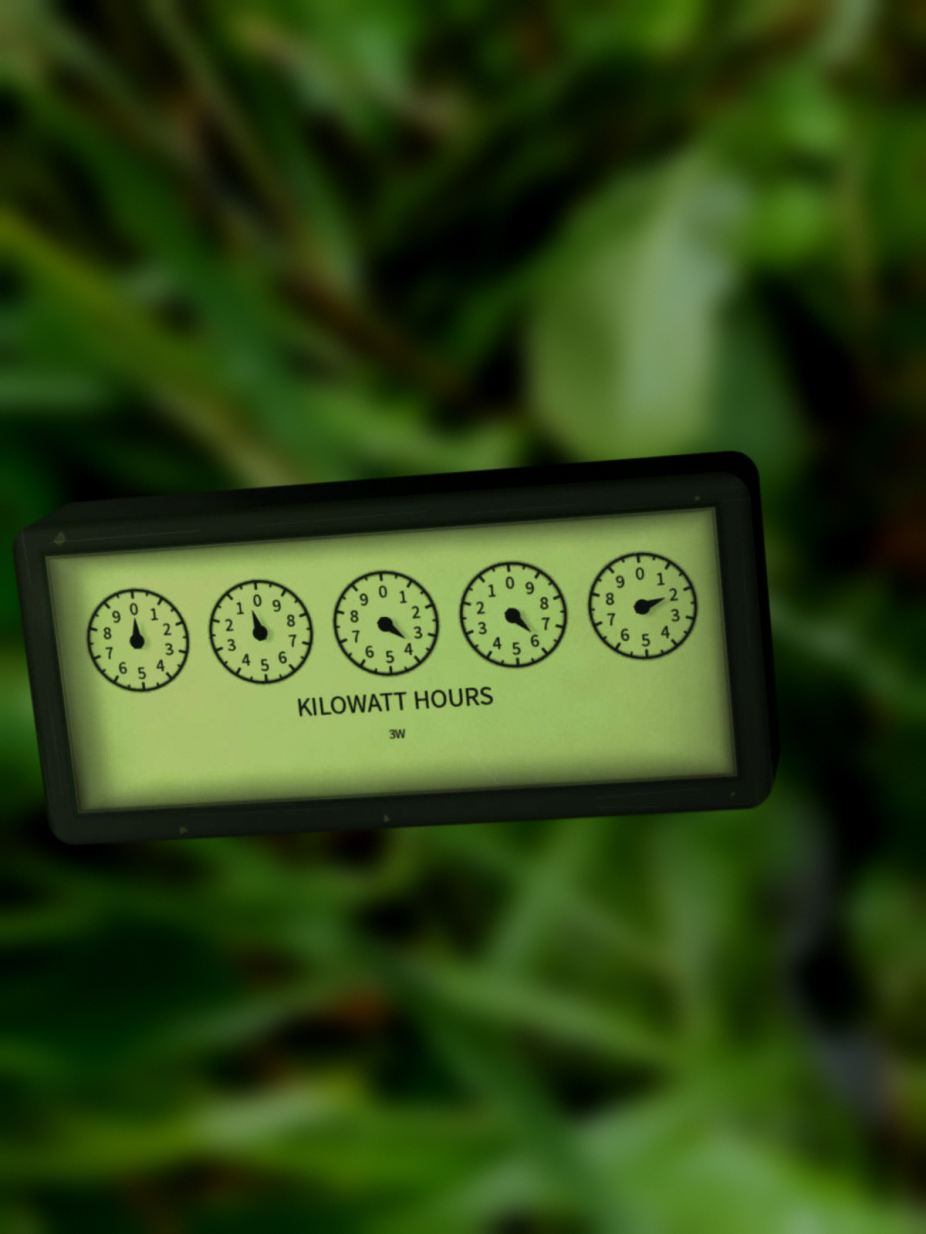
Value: 362 kWh
